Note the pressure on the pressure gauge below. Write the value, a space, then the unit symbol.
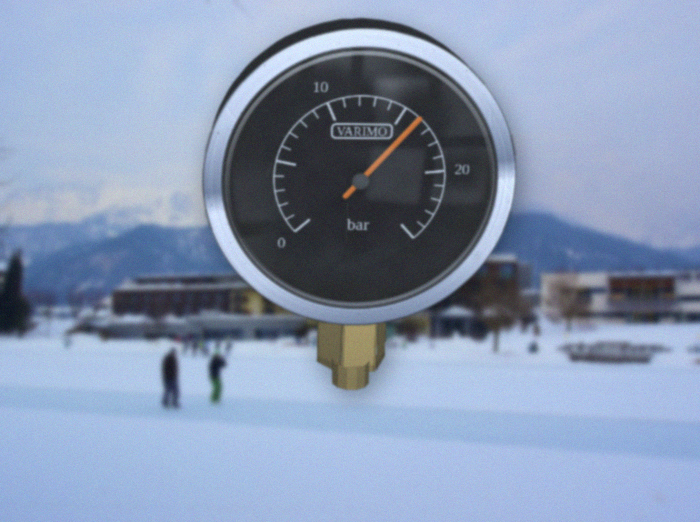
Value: 16 bar
